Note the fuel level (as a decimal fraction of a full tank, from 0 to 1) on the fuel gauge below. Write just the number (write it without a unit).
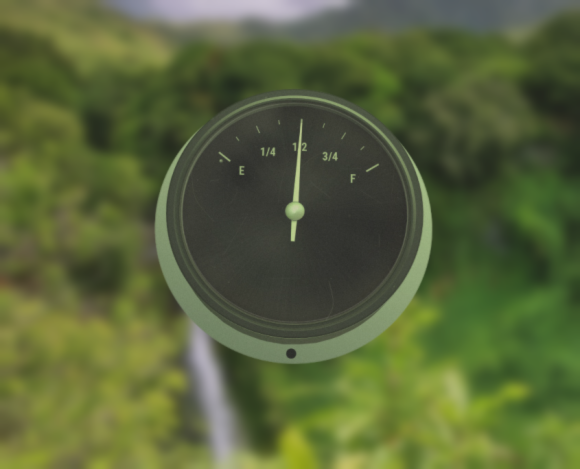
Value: 0.5
